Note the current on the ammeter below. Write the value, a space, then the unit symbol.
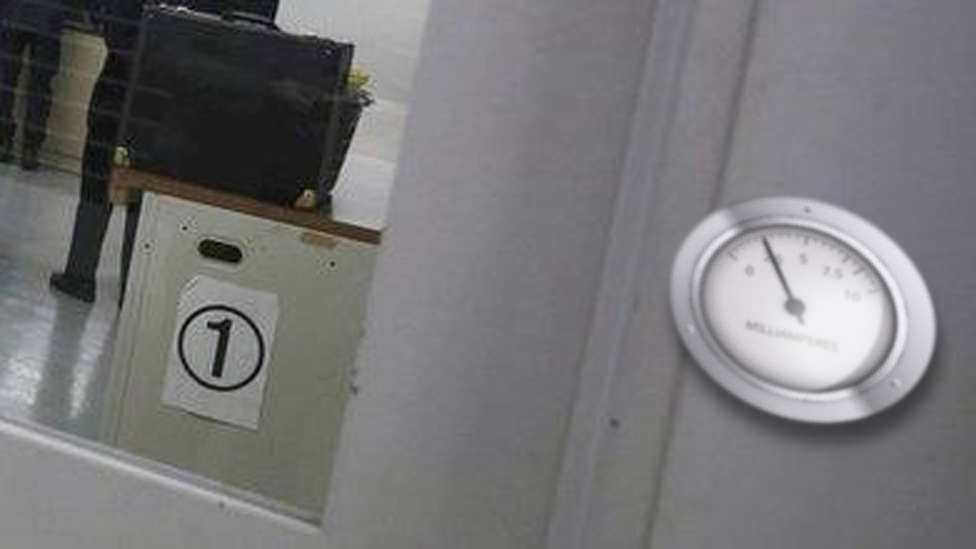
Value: 2.5 mA
